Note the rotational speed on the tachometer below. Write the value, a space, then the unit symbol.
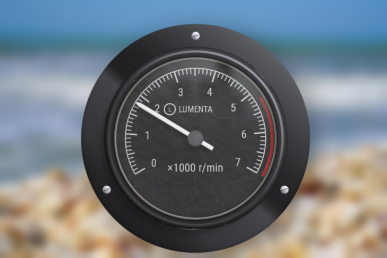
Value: 1800 rpm
